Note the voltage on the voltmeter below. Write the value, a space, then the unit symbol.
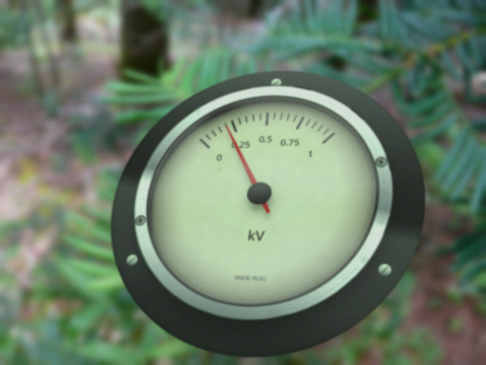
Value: 0.2 kV
